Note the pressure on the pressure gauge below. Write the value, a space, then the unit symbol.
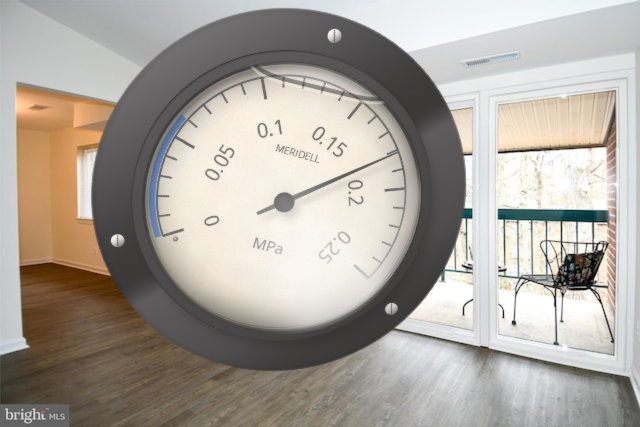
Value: 0.18 MPa
